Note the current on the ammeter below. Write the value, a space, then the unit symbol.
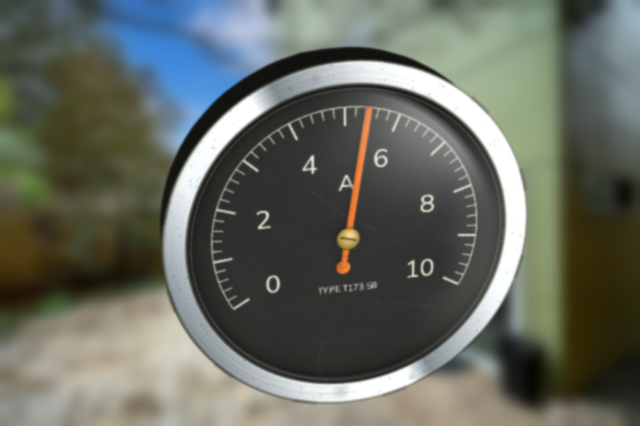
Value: 5.4 A
